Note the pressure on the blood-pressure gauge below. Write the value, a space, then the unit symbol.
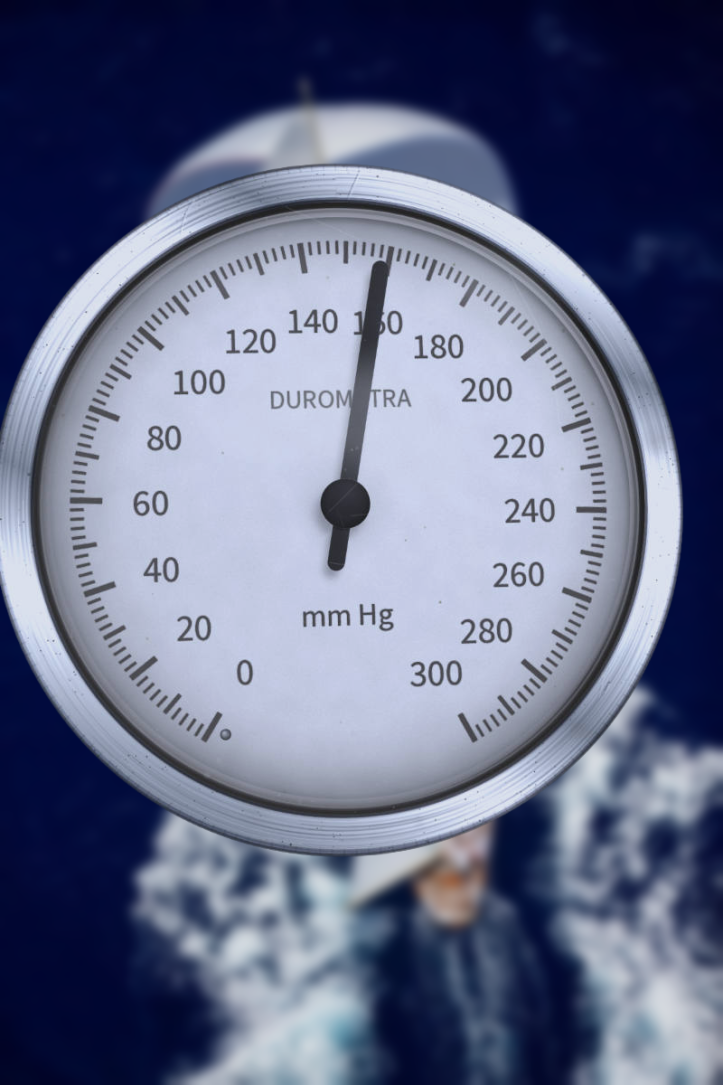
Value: 158 mmHg
